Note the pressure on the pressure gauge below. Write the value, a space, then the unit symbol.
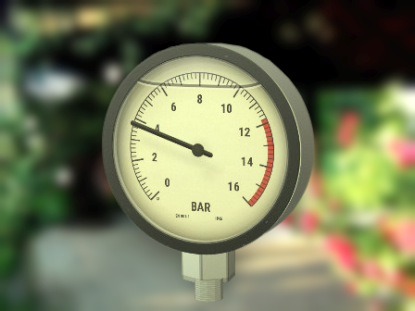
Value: 3.8 bar
